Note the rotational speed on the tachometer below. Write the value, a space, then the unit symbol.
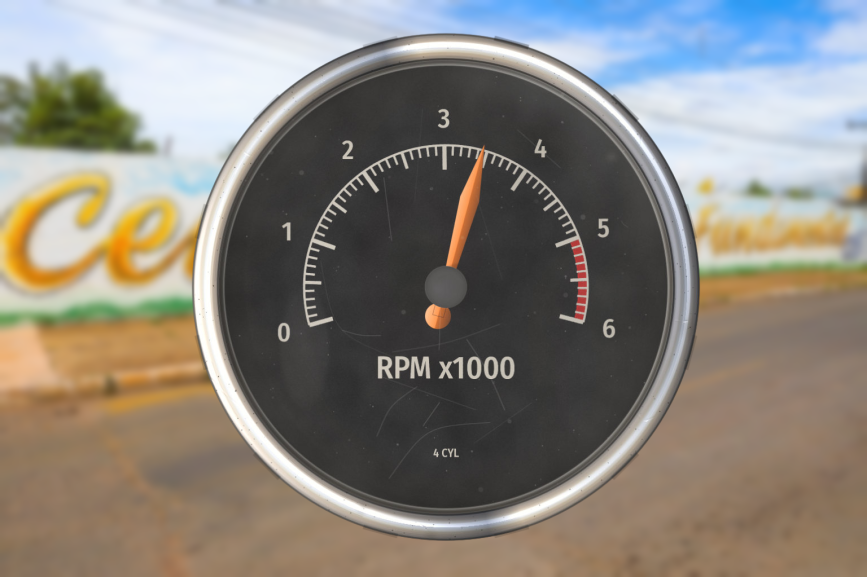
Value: 3450 rpm
